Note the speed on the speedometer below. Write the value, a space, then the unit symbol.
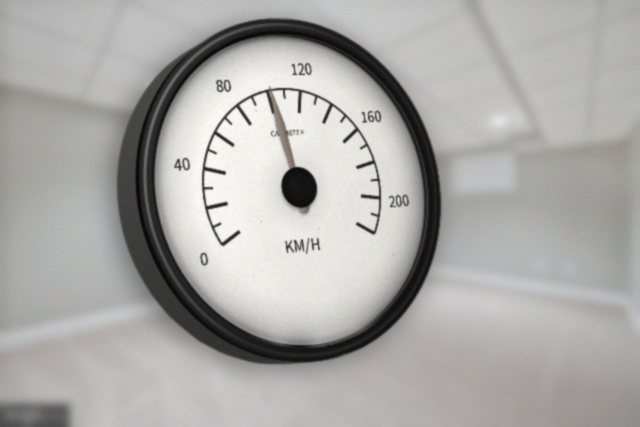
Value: 100 km/h
